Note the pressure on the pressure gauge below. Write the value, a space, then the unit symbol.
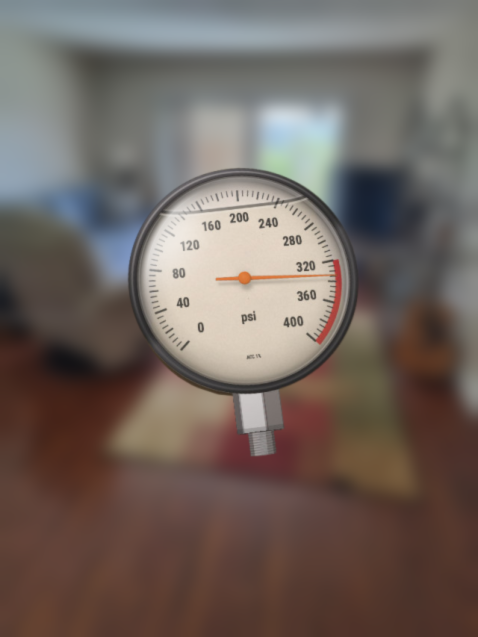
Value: 335 psi
